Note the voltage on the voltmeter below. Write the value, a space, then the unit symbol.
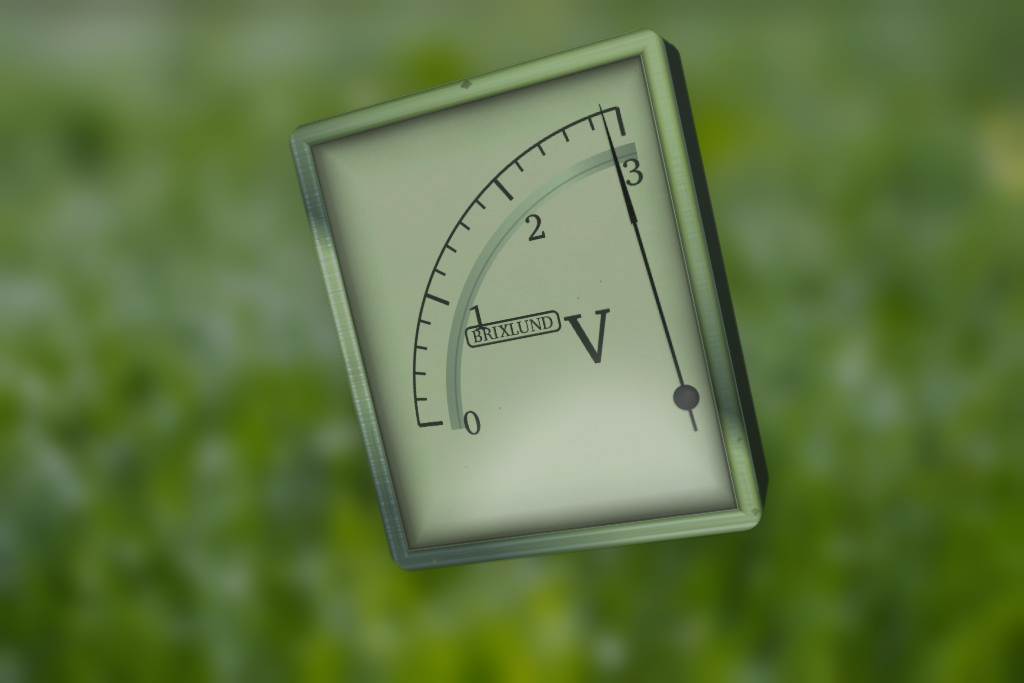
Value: 2.9 V
